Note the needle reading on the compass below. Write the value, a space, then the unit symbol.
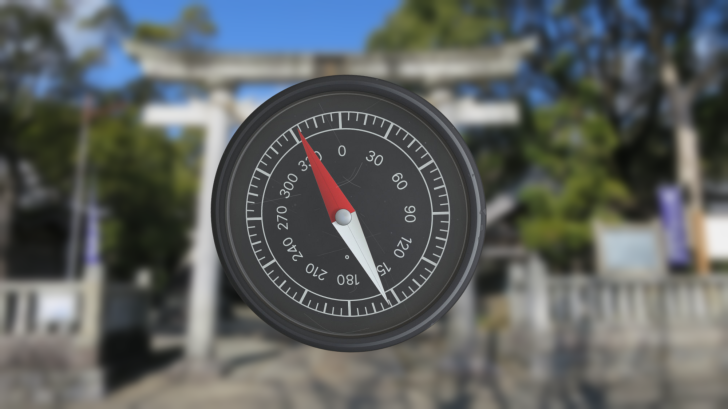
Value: 335 °
